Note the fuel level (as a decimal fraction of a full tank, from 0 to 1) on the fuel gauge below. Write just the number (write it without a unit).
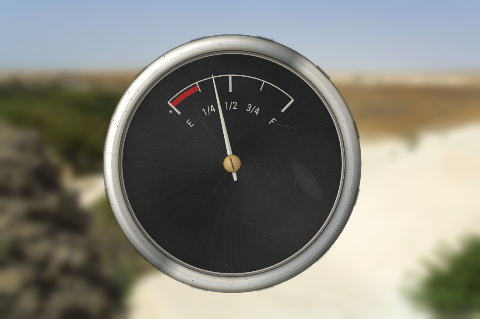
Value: 0.375
